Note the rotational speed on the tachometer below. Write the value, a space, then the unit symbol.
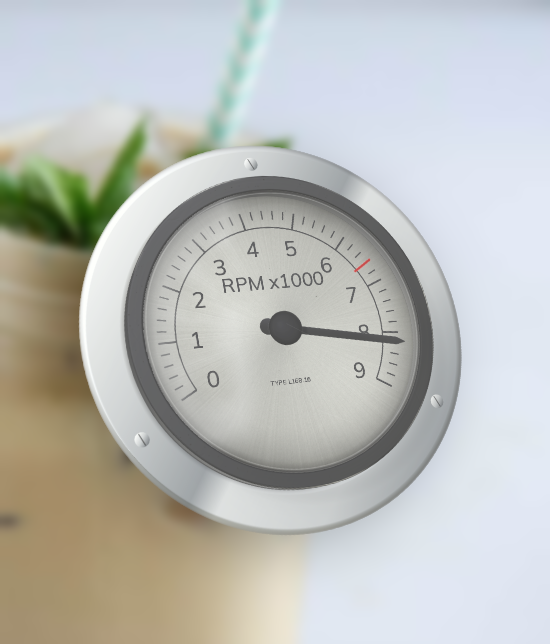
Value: 8200 rpm
